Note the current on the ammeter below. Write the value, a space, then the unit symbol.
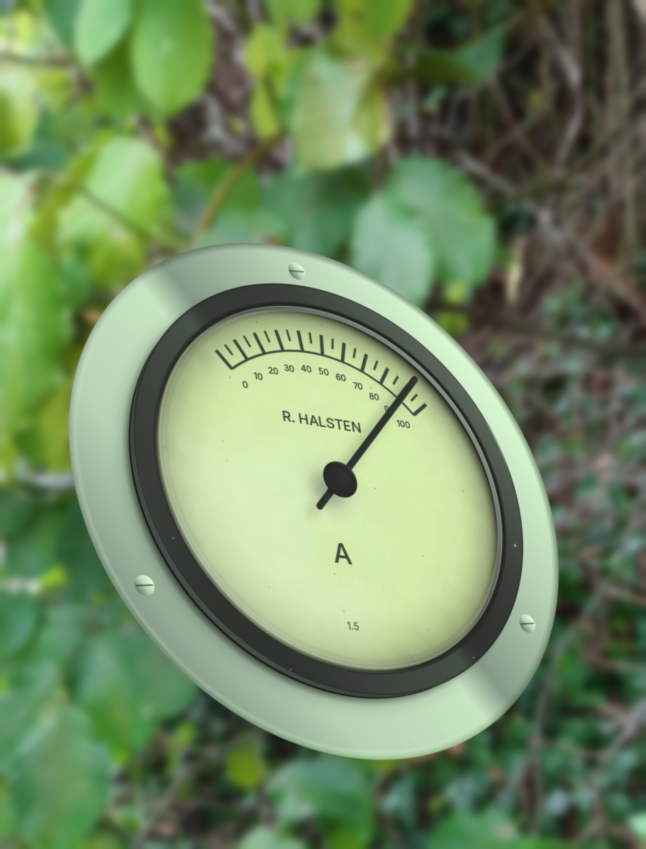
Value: 90 A
